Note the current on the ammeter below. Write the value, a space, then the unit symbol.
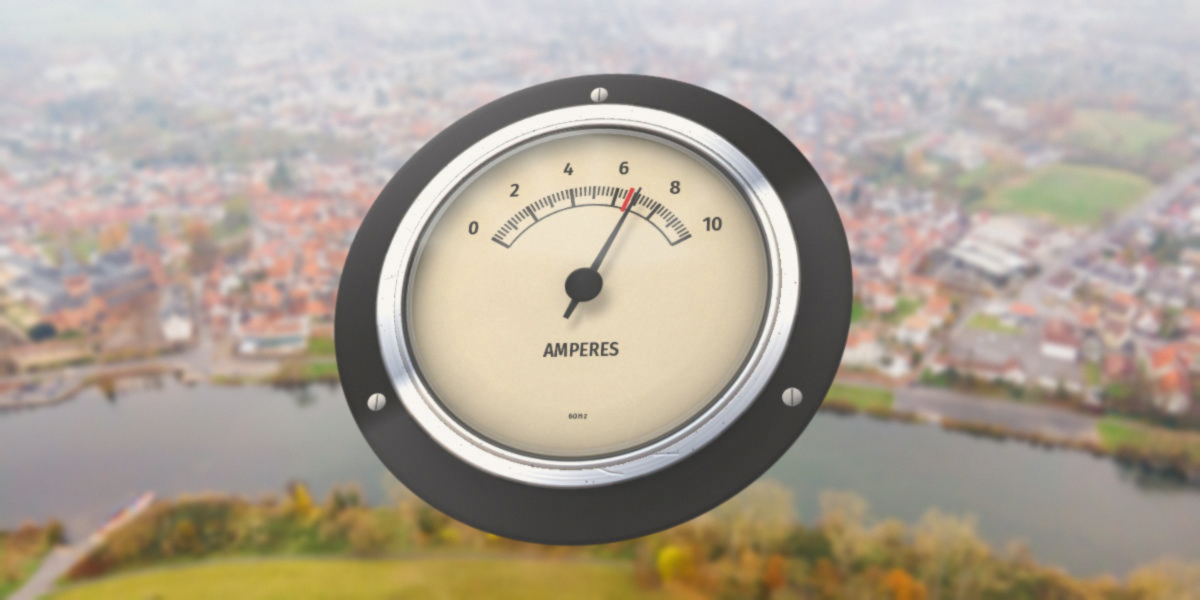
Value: 7 A
